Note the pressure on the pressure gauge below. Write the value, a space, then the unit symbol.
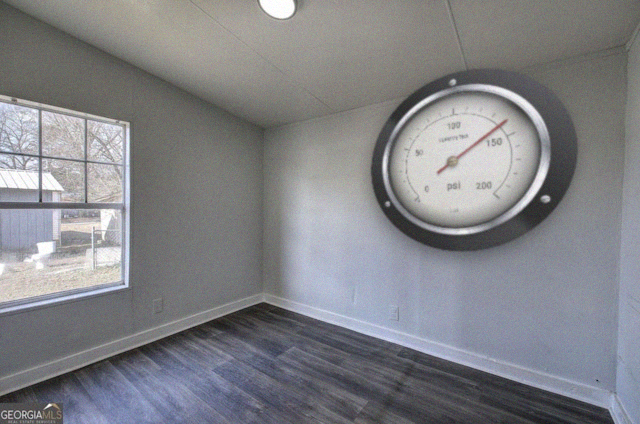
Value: 140 psi
